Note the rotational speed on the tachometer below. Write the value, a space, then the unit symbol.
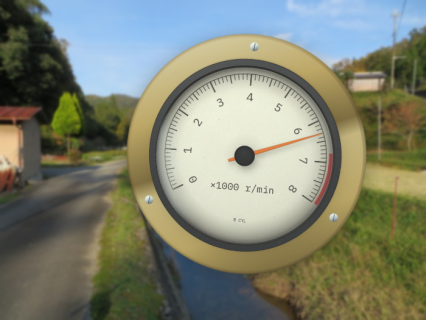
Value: 6300 rpm
